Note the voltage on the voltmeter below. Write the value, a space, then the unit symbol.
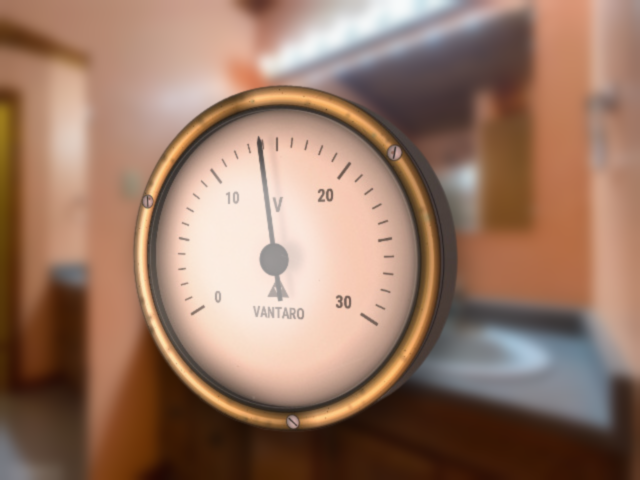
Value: 14 V
